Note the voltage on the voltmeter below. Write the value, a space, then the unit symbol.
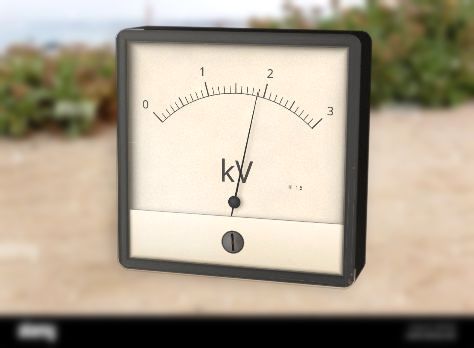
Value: 1.9 kV
